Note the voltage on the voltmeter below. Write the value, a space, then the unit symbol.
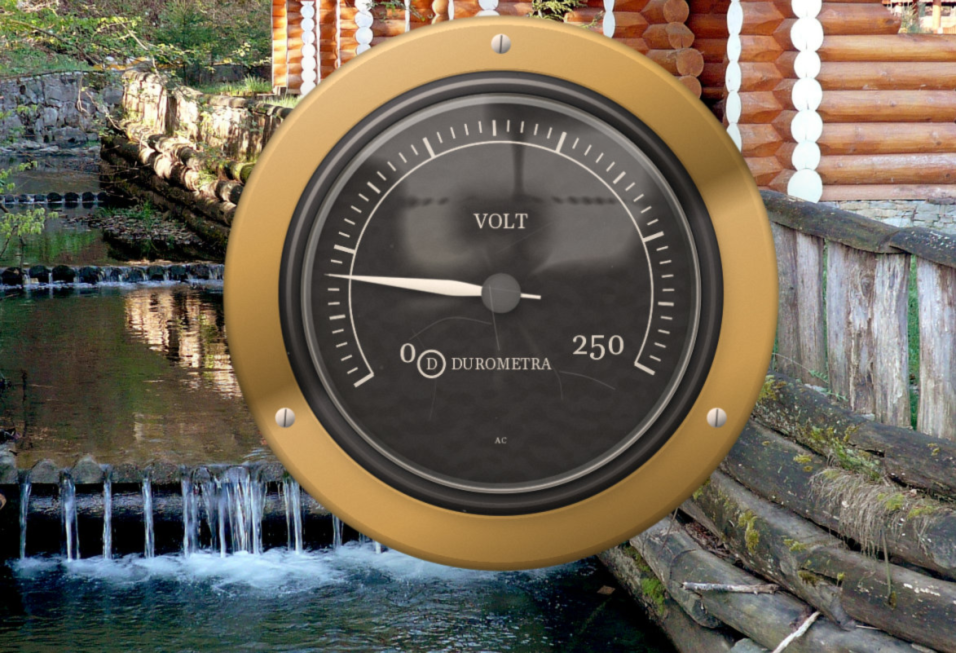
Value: 40 V
